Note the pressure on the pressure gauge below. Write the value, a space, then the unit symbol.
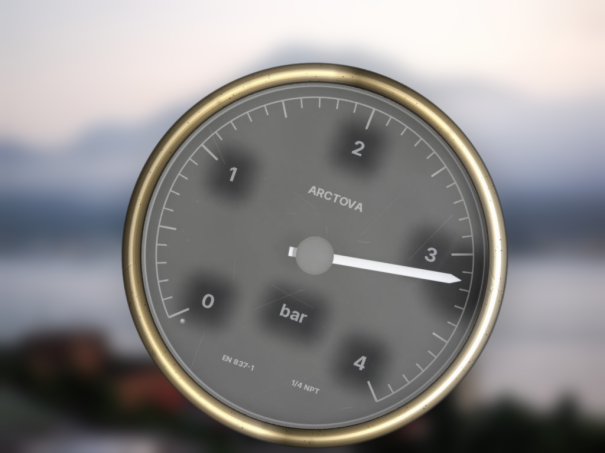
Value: 3.15 bar
